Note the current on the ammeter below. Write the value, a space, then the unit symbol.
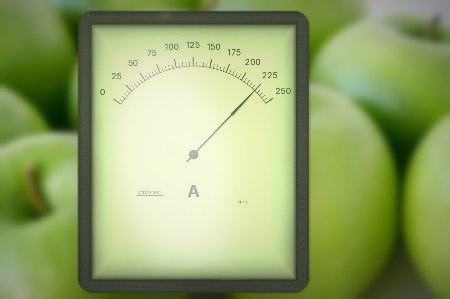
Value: 225 A
